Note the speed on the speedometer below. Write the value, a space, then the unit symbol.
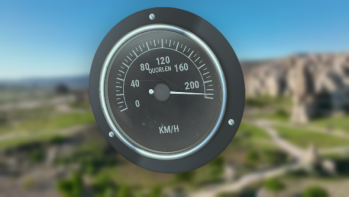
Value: 215 km/h
